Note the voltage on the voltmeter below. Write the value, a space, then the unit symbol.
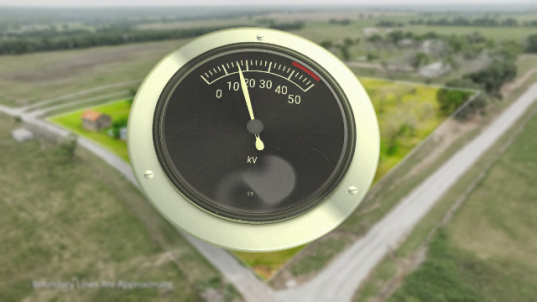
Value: 16 kV
